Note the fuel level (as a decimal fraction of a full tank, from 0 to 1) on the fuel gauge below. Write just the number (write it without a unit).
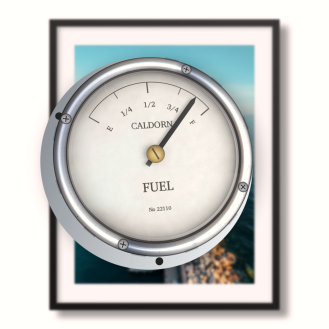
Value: 0.875
